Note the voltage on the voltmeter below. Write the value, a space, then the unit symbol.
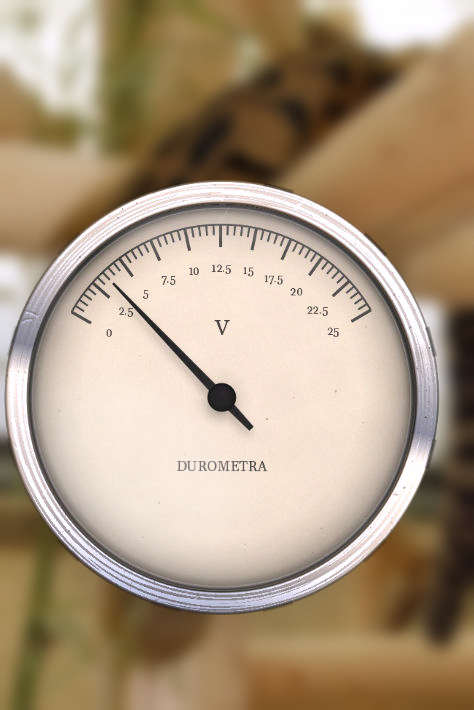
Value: 3.5 V
